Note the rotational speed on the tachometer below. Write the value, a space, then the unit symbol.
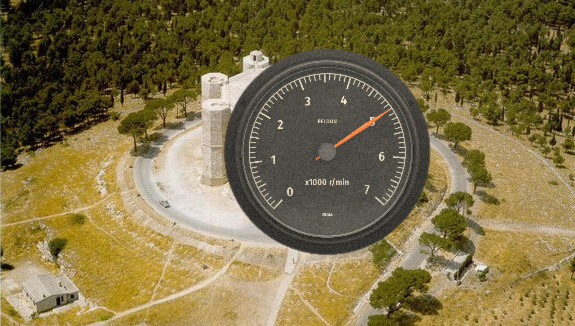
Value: 5000 rpm
